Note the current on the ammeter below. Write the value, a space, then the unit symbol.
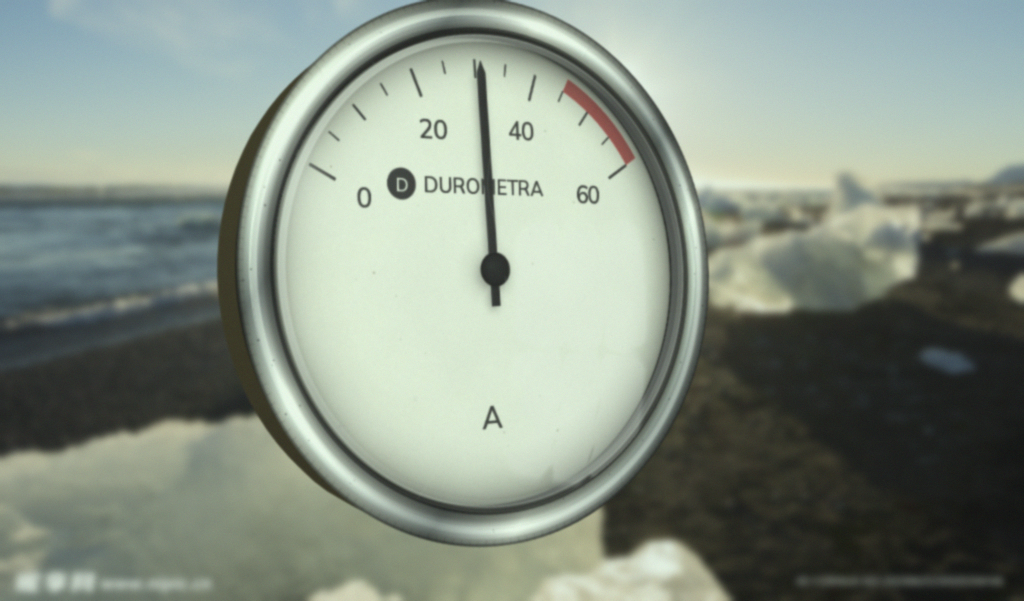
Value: 30 A
